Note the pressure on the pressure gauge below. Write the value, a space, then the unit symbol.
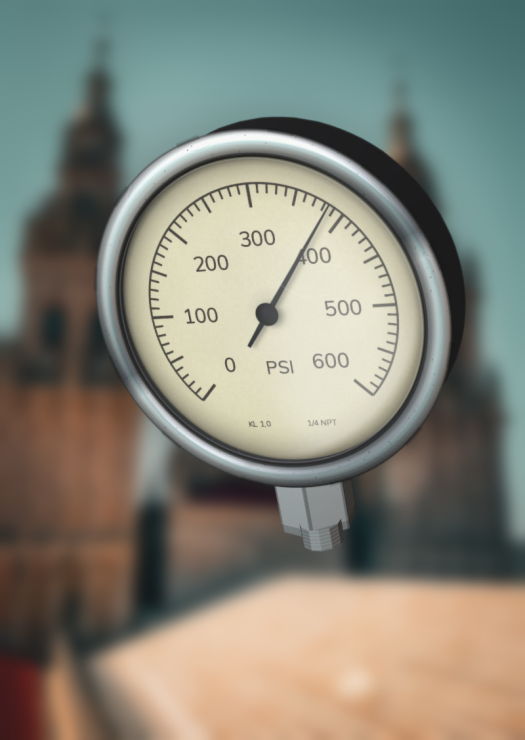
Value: 385 psi
